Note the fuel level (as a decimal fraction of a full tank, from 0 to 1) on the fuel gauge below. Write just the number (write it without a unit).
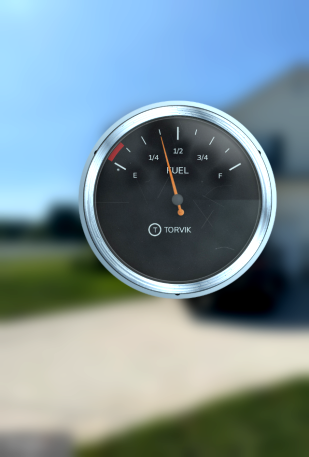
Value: 0.375
